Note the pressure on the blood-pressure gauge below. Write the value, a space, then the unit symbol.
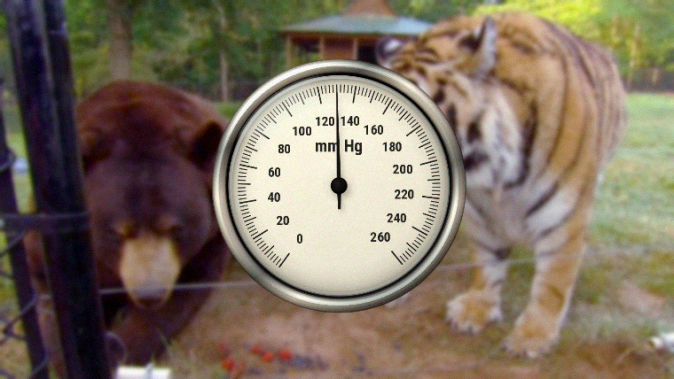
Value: 130 mmHg
